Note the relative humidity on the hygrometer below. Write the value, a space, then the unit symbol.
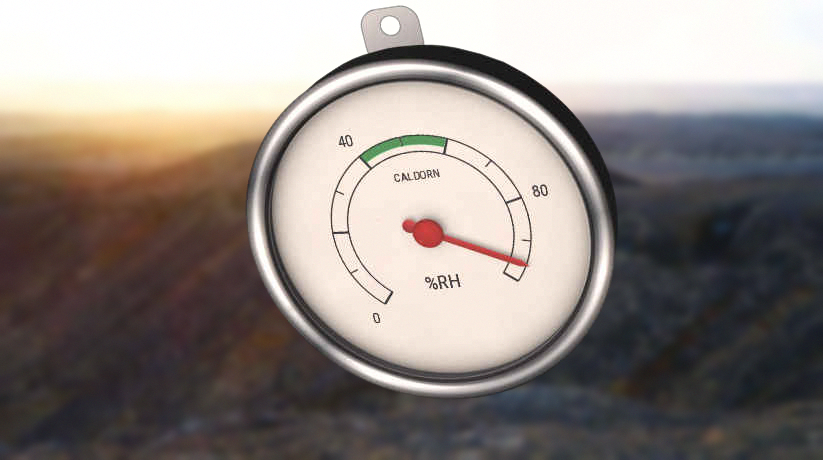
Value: 95 %
